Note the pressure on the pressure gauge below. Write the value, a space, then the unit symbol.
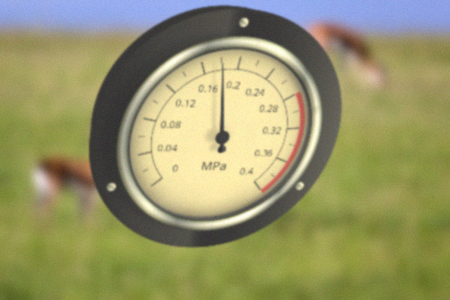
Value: 0.18 MPa
